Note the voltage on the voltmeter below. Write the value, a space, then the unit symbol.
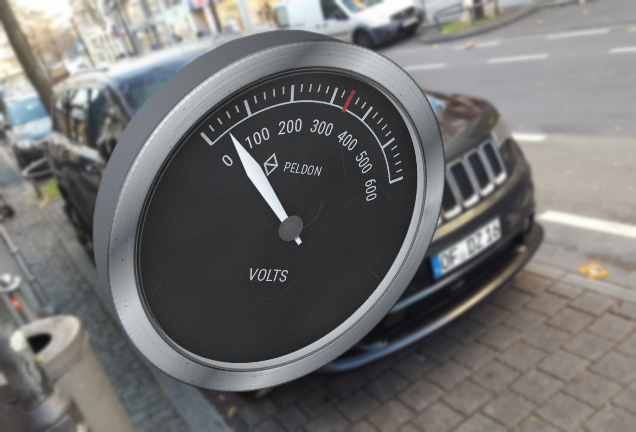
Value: 40 V
